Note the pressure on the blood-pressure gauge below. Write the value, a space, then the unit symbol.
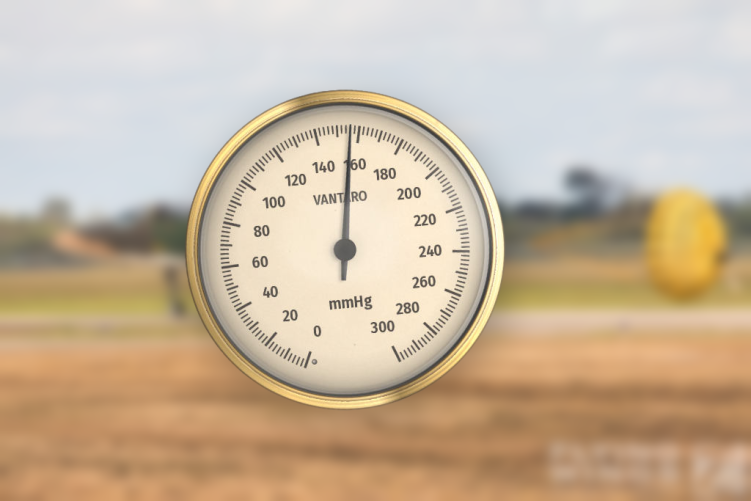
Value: 156 mmHg
